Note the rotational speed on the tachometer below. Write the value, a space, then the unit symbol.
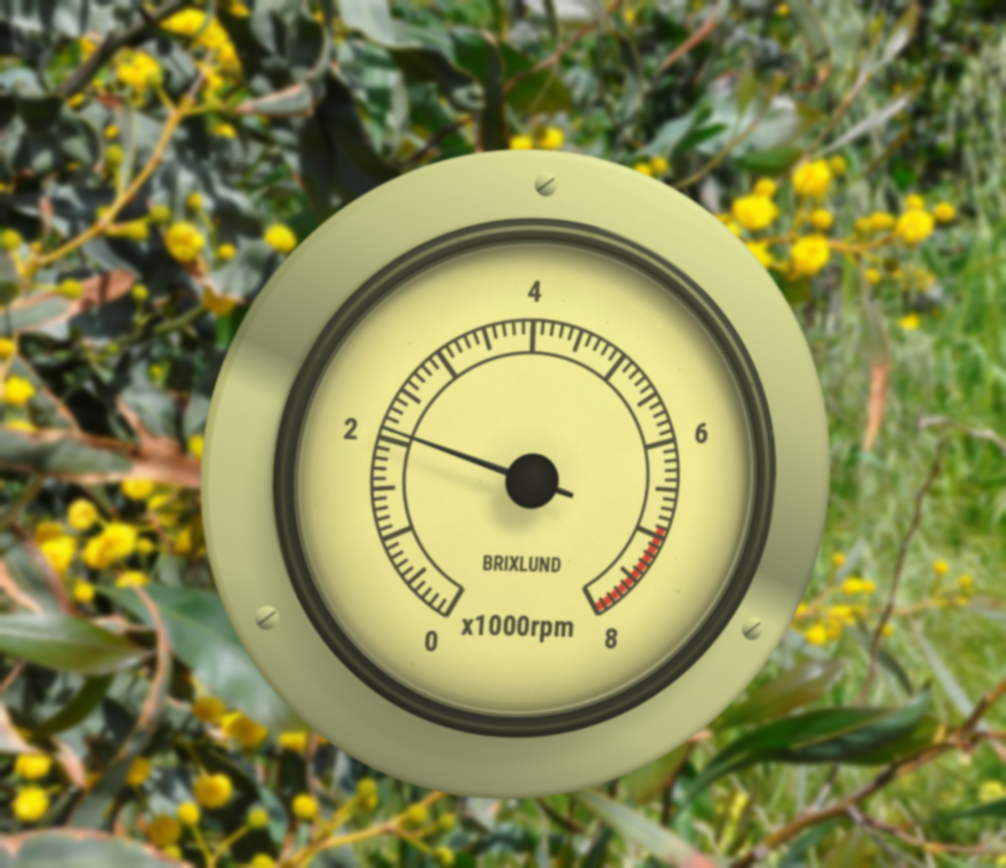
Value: 2100 rpm
